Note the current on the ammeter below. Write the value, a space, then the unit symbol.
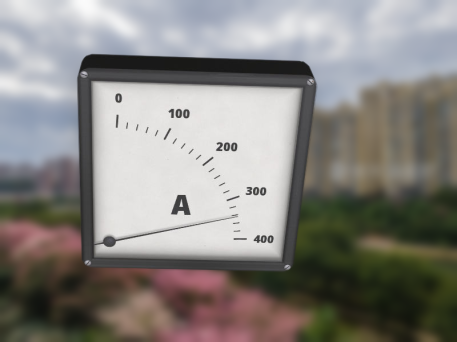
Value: 340 A
